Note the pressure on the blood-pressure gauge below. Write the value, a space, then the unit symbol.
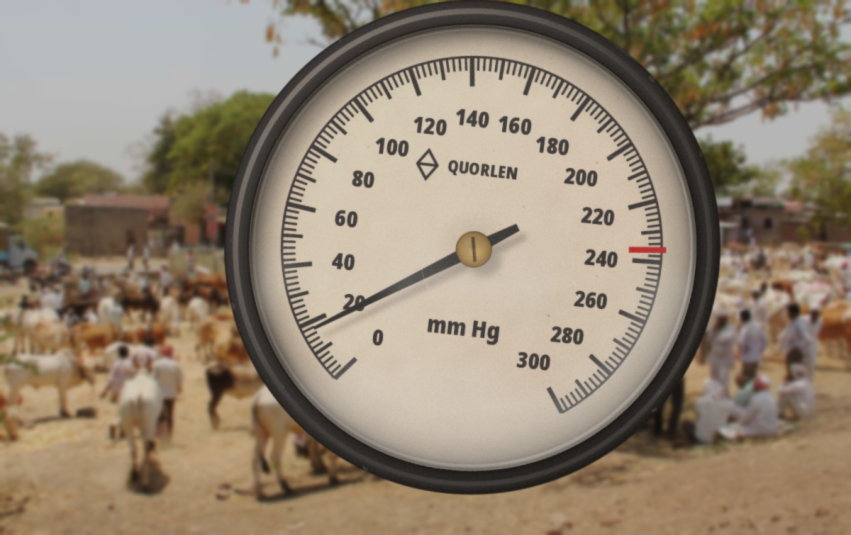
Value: 18 mmHg
